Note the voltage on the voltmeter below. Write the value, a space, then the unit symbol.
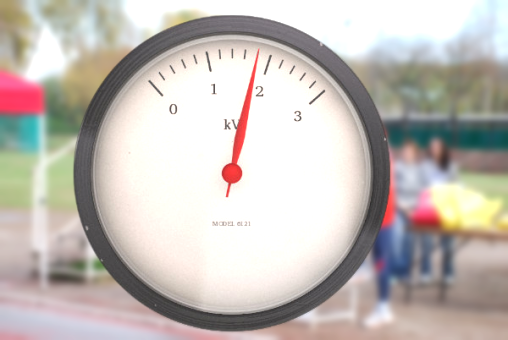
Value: 1.8 kV
